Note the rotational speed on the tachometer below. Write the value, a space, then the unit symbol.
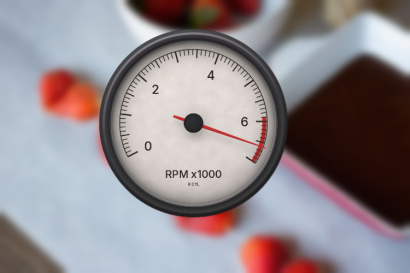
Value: 6600 rpm
